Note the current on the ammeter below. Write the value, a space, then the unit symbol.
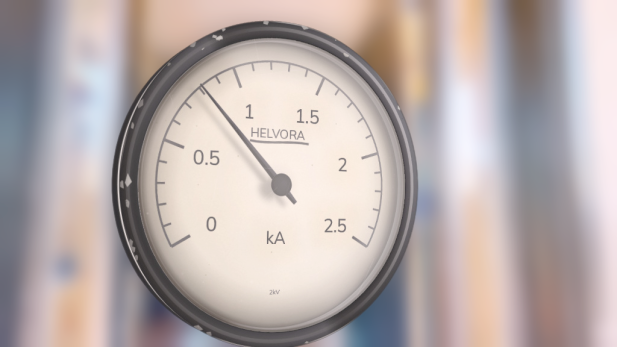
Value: 0.8 kA
